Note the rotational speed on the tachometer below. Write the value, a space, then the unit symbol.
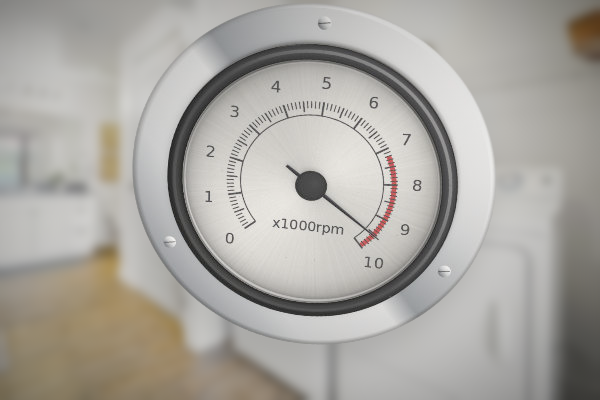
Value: 9500 rpm
